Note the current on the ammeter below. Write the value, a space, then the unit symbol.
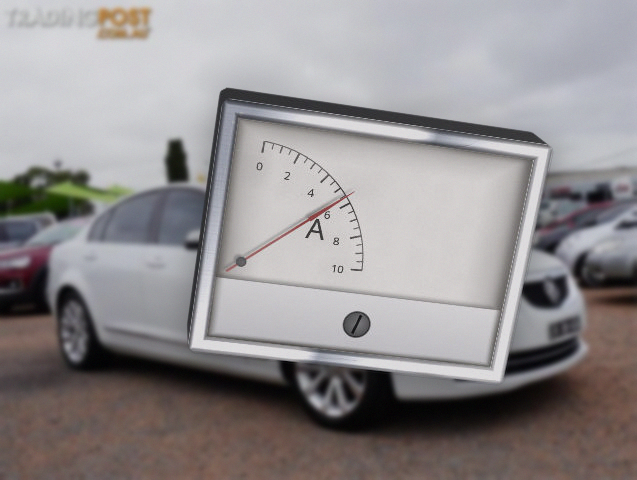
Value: 5.5 A
